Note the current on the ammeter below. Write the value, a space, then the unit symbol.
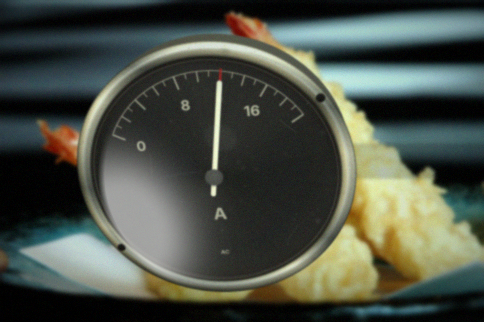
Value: 12 A
